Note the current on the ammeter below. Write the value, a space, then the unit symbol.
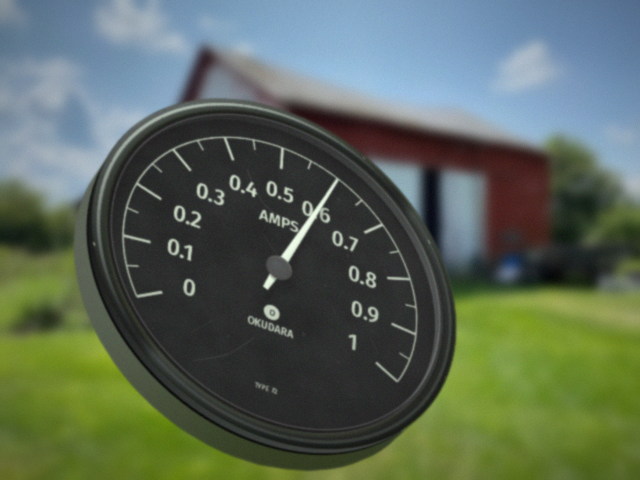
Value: 0.6 A
